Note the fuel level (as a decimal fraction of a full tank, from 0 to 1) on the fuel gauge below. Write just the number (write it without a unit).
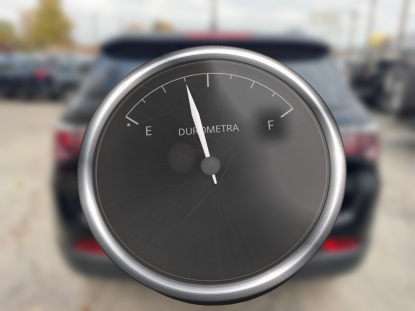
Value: 0.375
